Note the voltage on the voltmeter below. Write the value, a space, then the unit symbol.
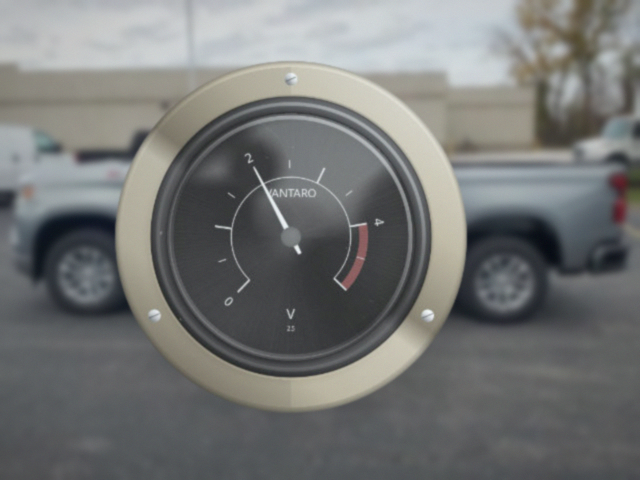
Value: 2 V
